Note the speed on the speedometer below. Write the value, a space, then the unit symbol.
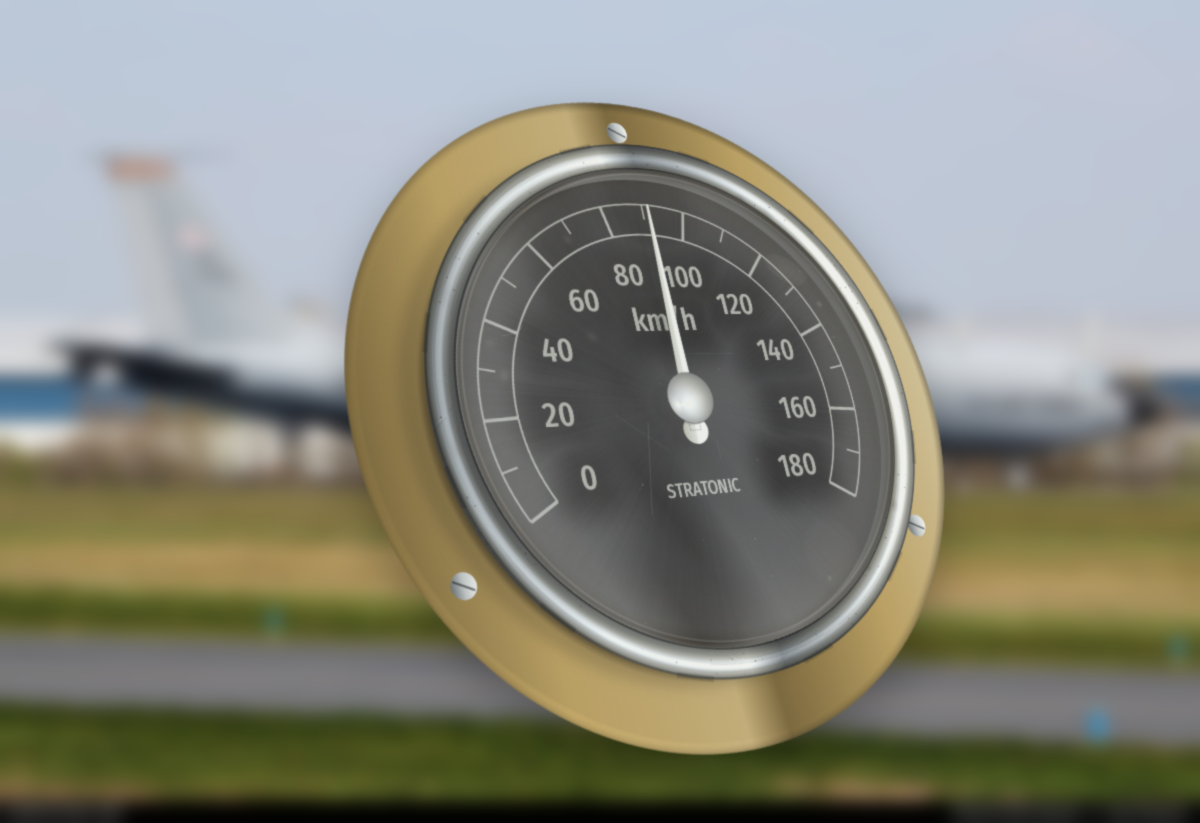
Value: 90 km/h
